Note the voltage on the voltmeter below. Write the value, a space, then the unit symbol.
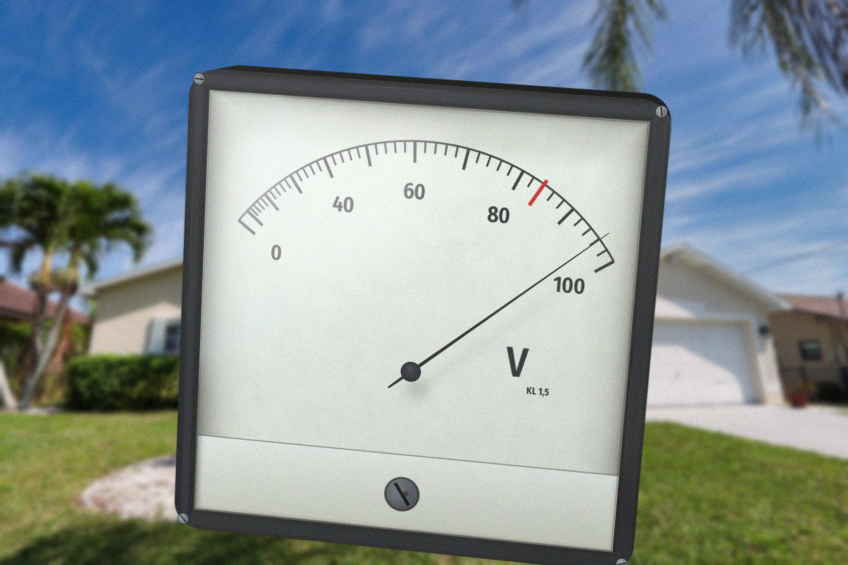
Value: 96 V
